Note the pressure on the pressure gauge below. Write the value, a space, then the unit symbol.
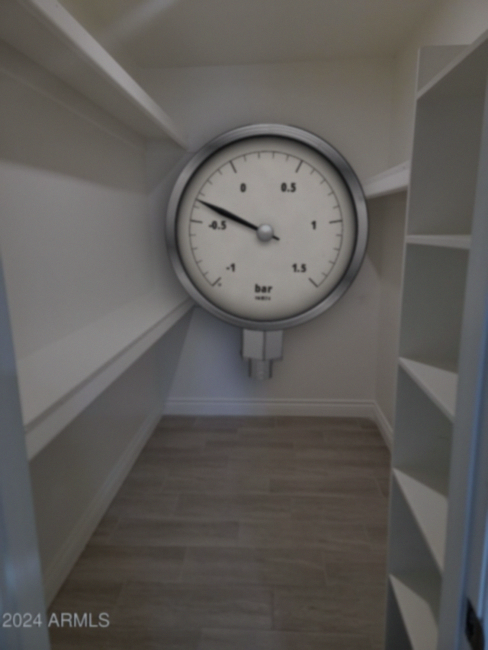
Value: -0.35 bar
